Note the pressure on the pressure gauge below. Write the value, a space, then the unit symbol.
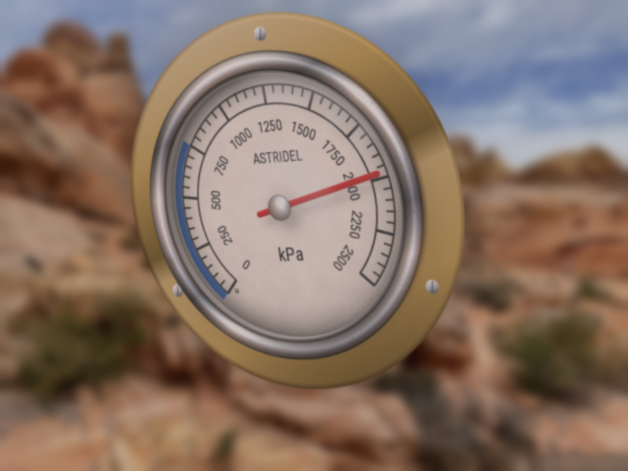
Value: 1975 kPa
